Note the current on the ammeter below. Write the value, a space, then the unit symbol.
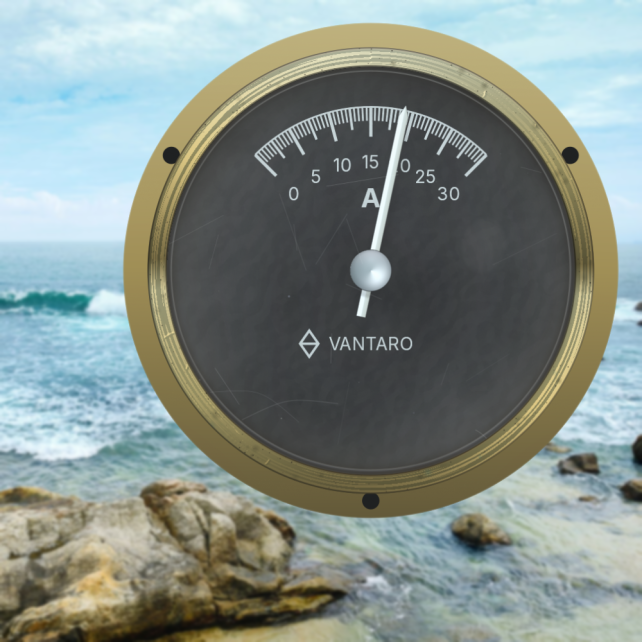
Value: 19 A
